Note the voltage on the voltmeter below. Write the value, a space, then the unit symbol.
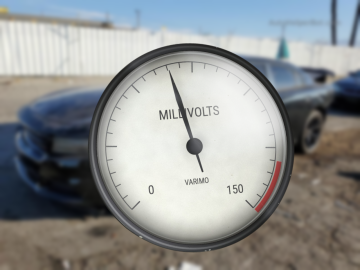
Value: 65 mV
